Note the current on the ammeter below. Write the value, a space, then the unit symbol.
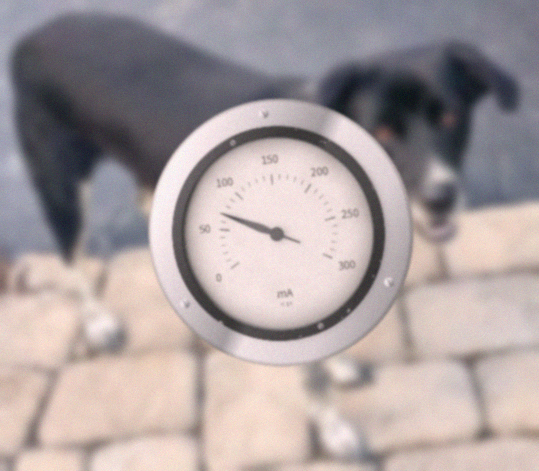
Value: 70 mA
